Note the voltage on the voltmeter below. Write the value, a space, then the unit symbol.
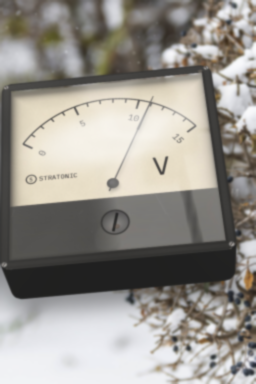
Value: 11 V
